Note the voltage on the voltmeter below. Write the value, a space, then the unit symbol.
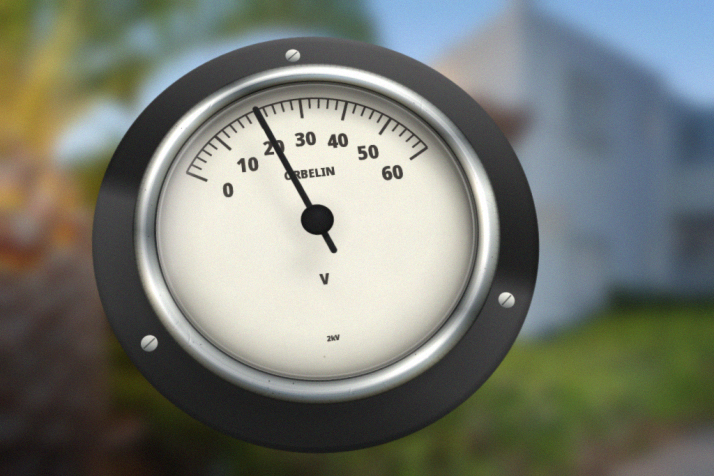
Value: 20 V
